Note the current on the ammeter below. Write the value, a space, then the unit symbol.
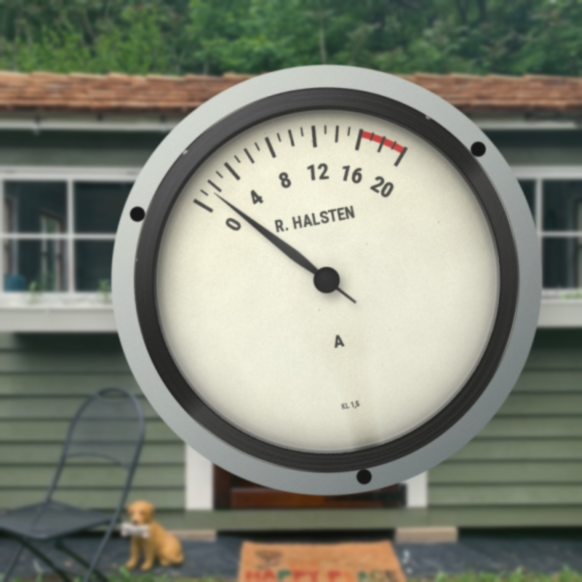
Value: 1.5 A
